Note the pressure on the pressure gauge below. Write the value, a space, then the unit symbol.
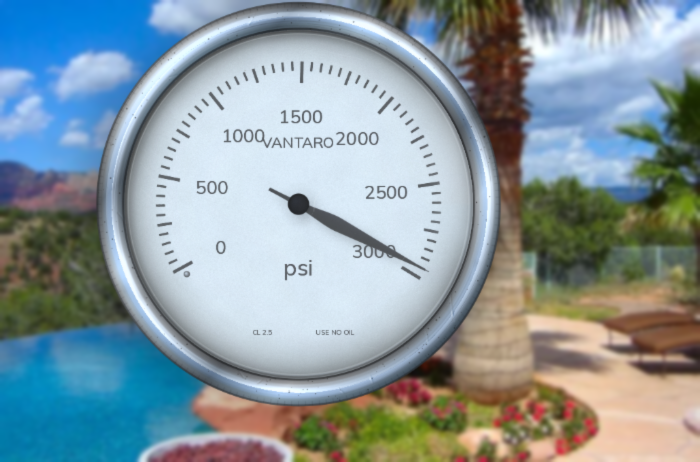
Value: 2950 psi
